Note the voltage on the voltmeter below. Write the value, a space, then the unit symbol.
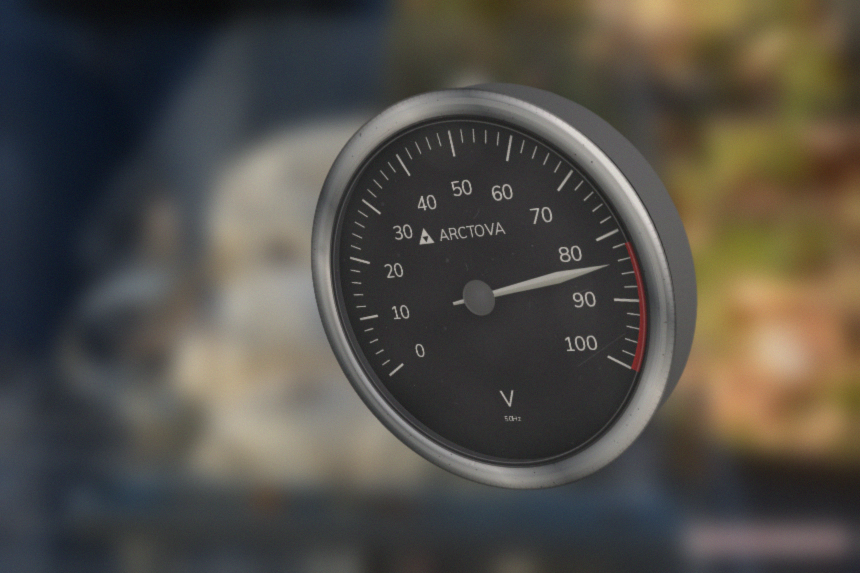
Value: 84 V
